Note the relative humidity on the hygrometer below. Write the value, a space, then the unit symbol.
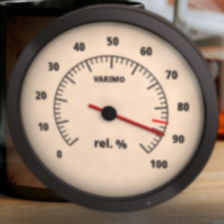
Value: 90 %
